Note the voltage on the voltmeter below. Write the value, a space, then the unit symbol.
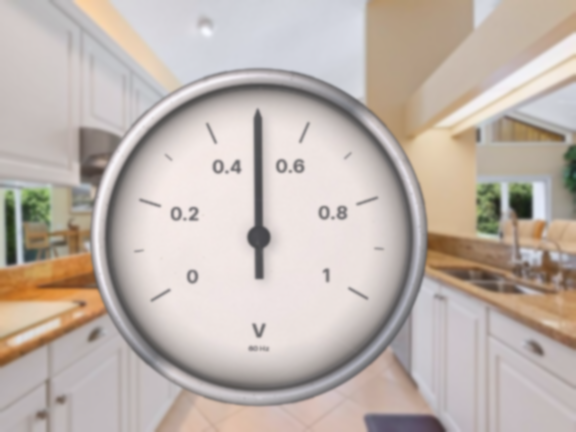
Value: 0.5 V
